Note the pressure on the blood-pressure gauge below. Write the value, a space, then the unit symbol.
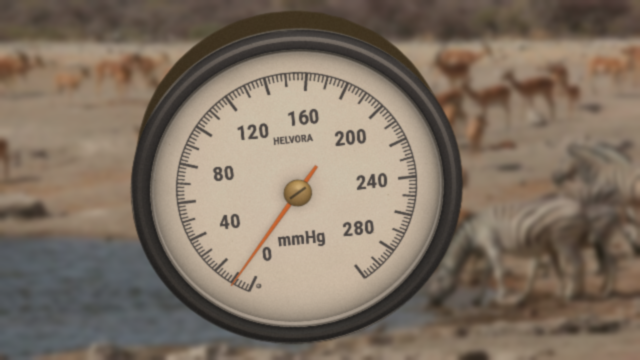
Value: 10 mmHg
